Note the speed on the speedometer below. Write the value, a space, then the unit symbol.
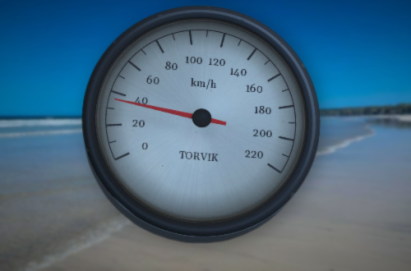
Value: 35 km/h
